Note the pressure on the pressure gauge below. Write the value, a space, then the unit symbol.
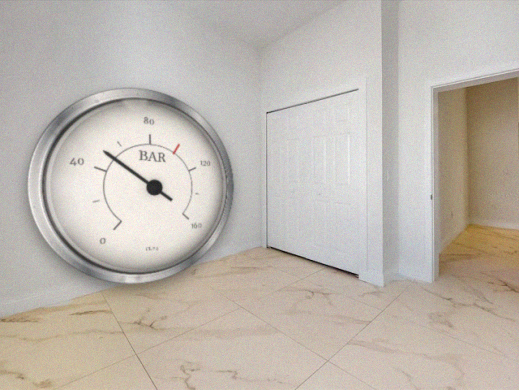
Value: 50 bar
